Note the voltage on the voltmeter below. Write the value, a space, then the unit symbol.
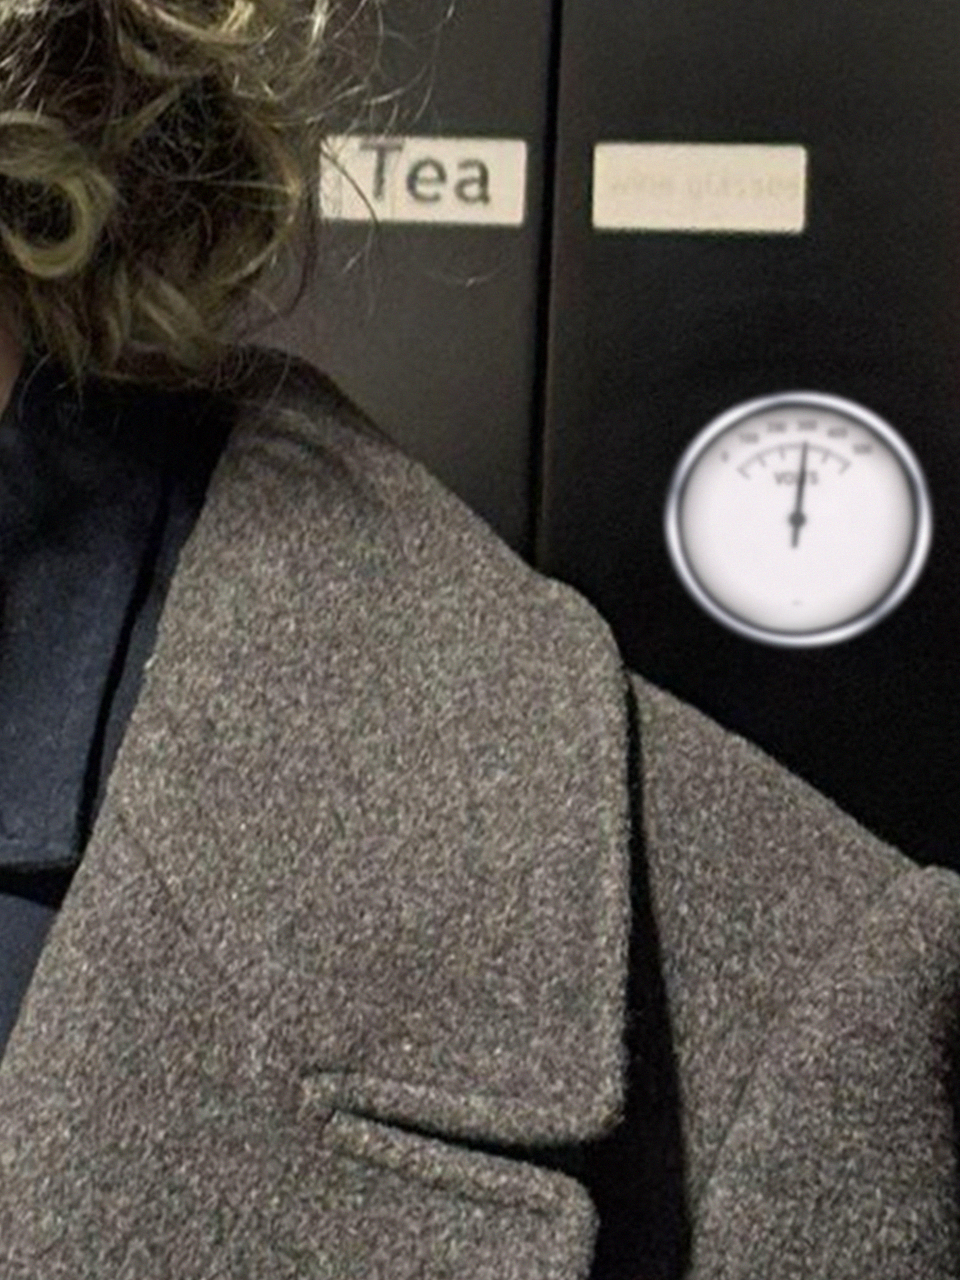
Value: 300 V
